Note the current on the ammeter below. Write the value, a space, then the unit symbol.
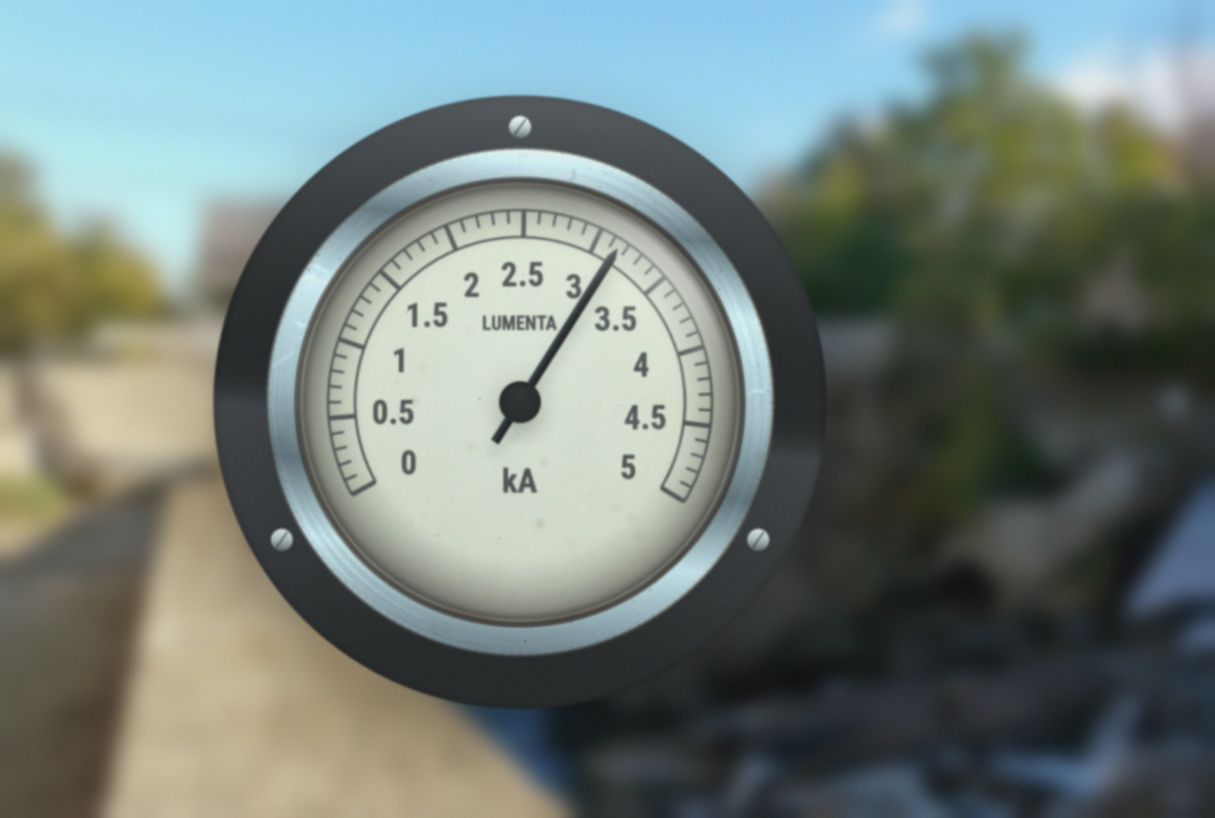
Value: 3.15 kA
